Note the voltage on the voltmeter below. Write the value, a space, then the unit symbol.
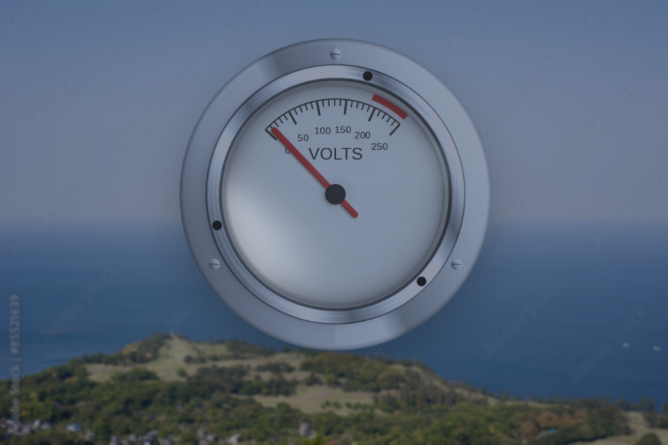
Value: 10 V
